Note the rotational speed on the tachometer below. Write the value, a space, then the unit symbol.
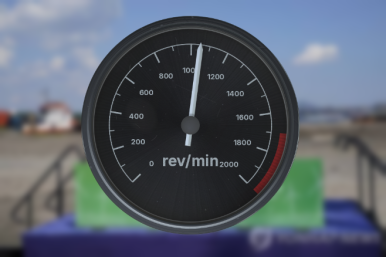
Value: 1050 rpm
